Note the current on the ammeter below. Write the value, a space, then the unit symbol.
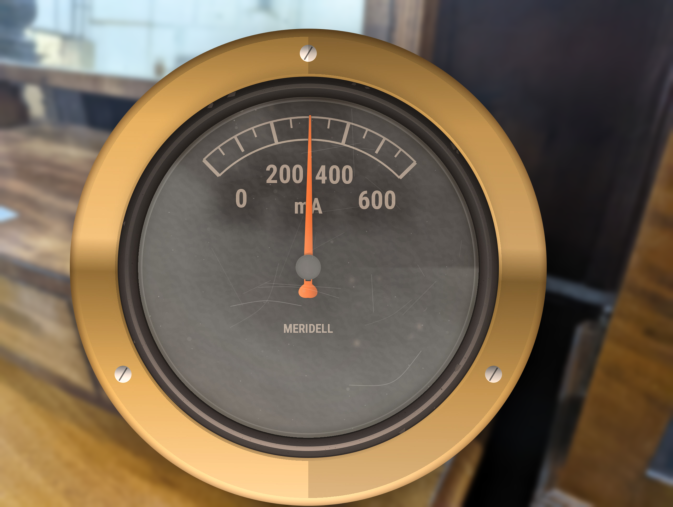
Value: 300 mA
